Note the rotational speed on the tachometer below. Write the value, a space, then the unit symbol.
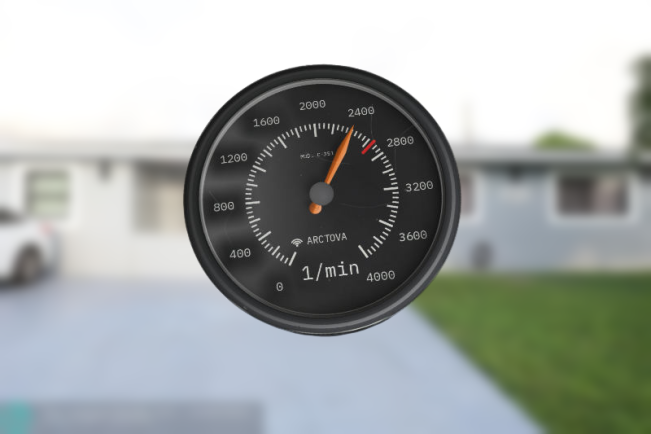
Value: 2400 rpm
